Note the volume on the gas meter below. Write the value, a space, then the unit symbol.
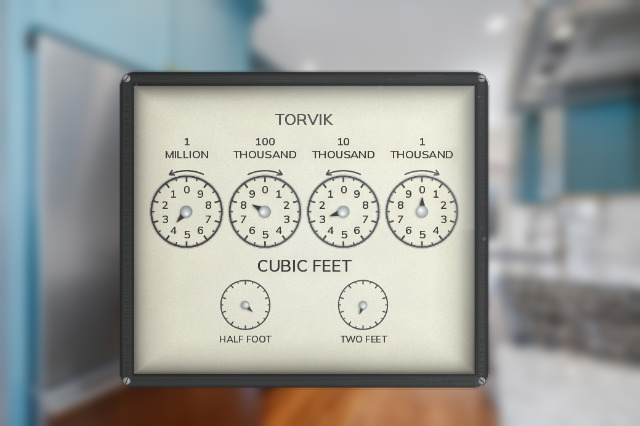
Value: 383000 ft³
